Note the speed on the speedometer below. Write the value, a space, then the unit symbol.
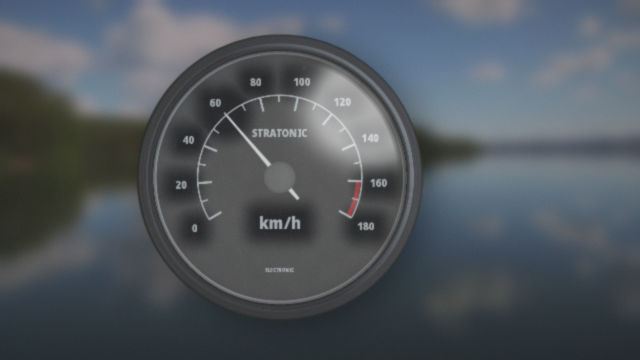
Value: 60 km/h
